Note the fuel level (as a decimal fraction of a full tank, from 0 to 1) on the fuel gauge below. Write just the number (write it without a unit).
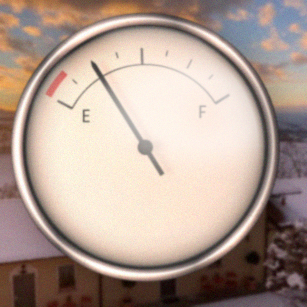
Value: 0.25
